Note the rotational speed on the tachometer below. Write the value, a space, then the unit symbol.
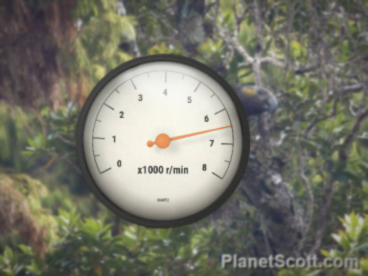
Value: 6500 rpm
